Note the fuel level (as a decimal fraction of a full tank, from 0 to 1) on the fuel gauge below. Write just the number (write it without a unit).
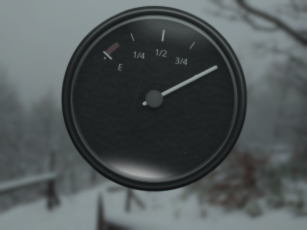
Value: 1
